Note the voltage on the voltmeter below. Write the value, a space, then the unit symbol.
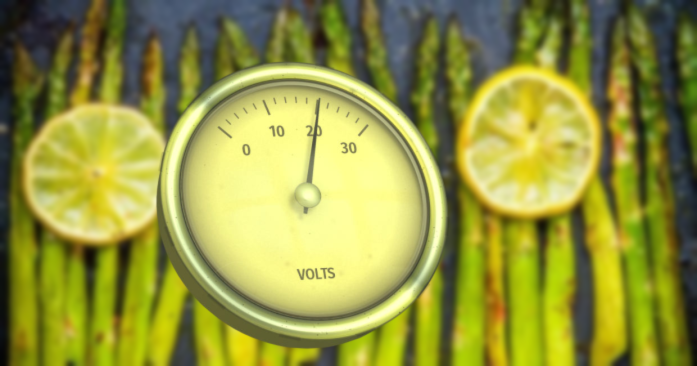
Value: 20 V
